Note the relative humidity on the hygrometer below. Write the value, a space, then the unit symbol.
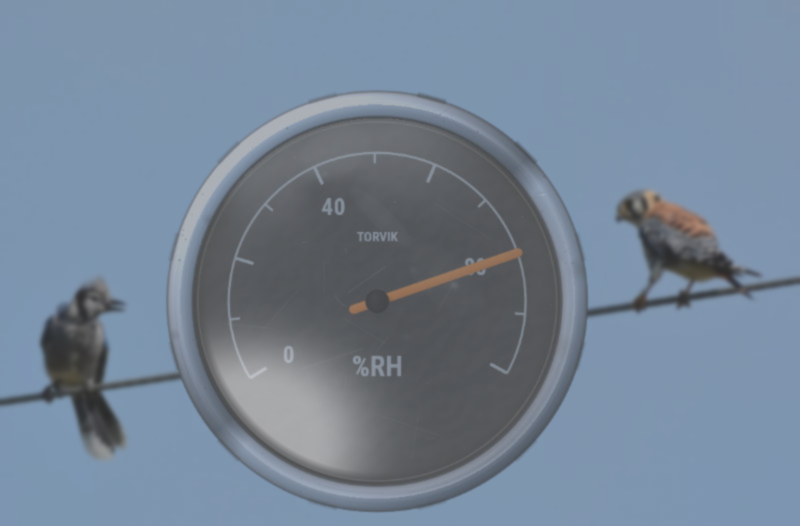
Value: 80 %
